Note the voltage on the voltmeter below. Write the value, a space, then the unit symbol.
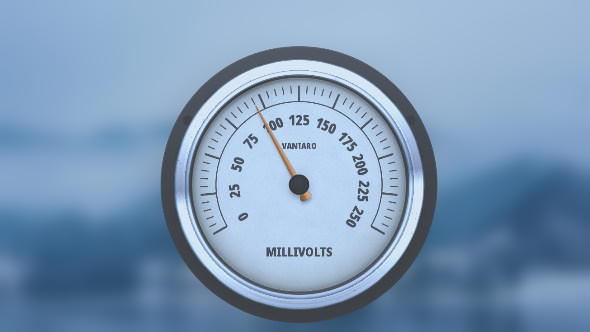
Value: 95 mV
